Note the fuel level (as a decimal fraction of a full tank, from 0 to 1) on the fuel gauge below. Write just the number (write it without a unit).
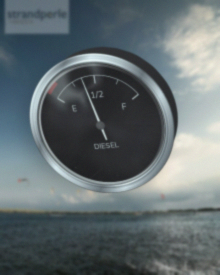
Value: 0.375
